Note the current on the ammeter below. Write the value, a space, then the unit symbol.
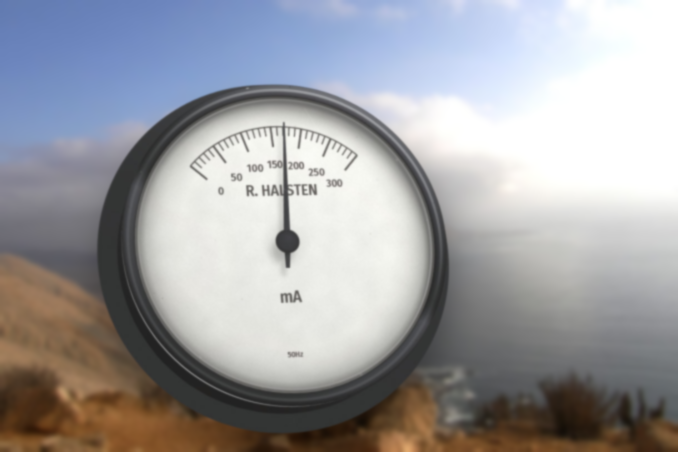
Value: 170 mA
